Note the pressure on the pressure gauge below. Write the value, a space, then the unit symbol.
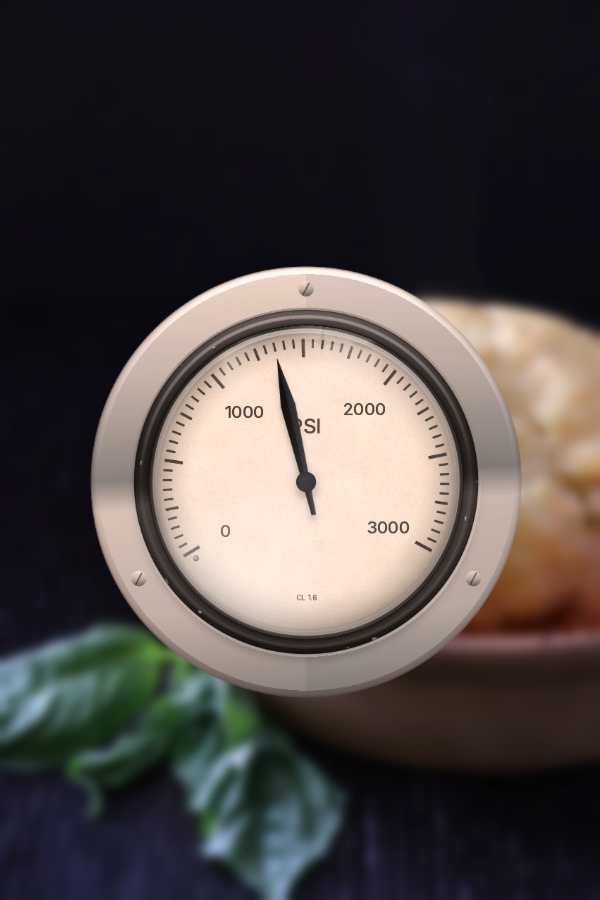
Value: 1350 psi
